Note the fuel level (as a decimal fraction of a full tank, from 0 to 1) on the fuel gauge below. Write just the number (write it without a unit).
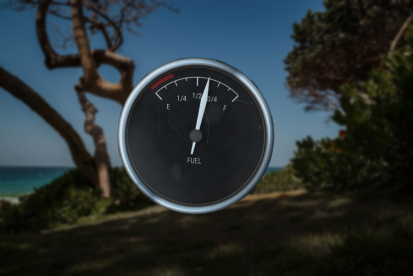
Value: 0.625
